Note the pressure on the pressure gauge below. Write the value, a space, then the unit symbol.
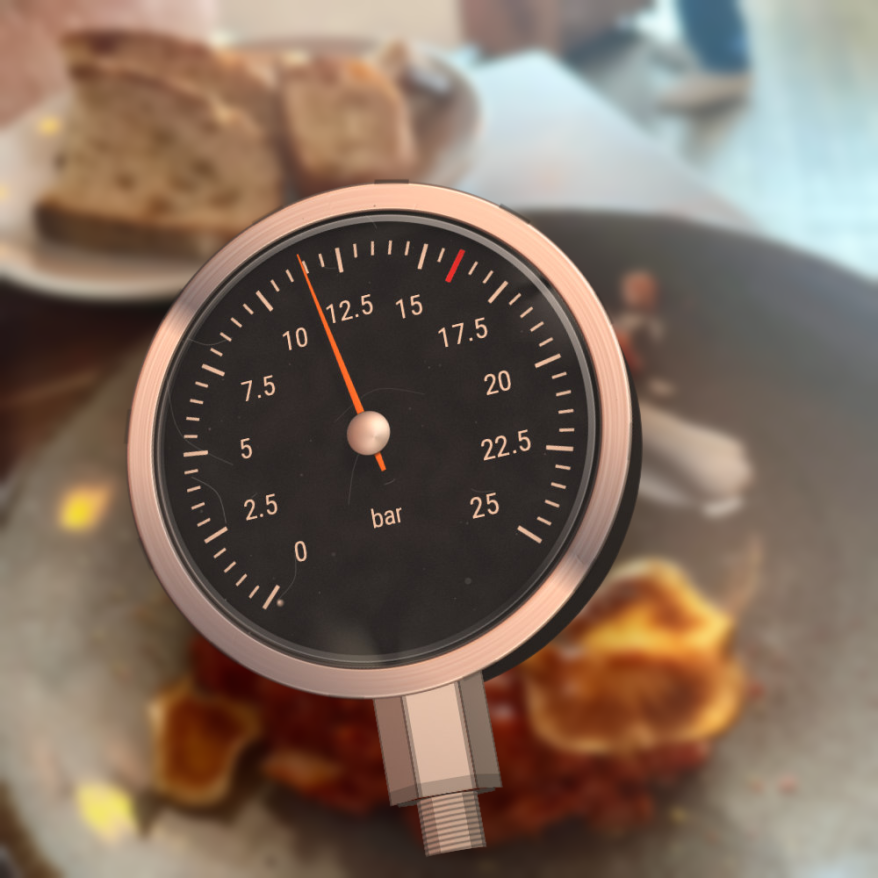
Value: 11.5 bar
